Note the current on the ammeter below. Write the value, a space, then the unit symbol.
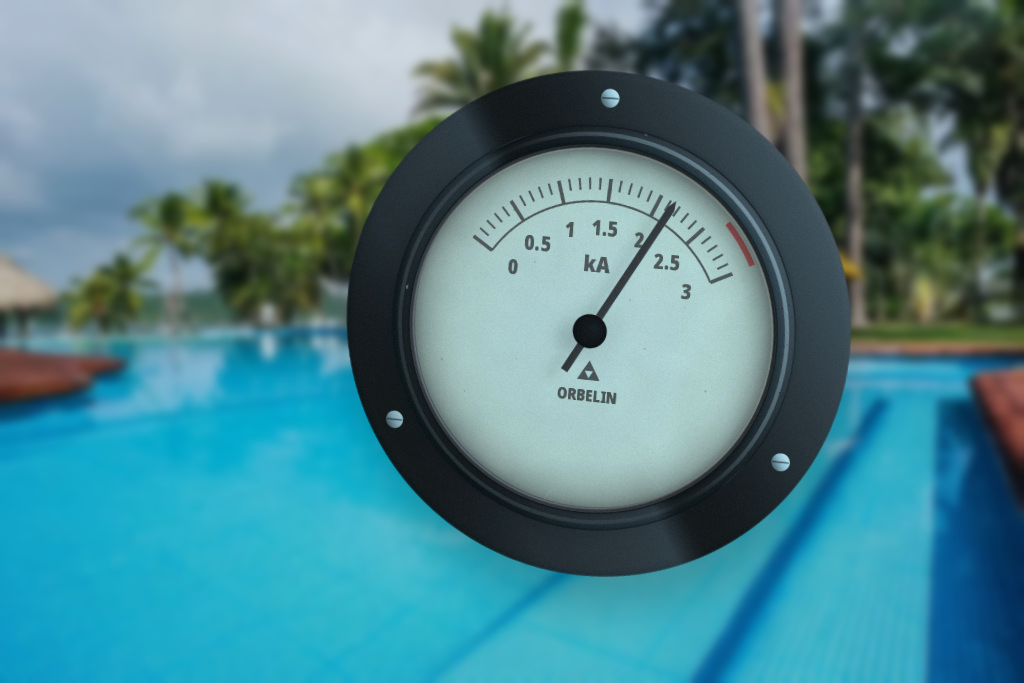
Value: 2.15 kA
